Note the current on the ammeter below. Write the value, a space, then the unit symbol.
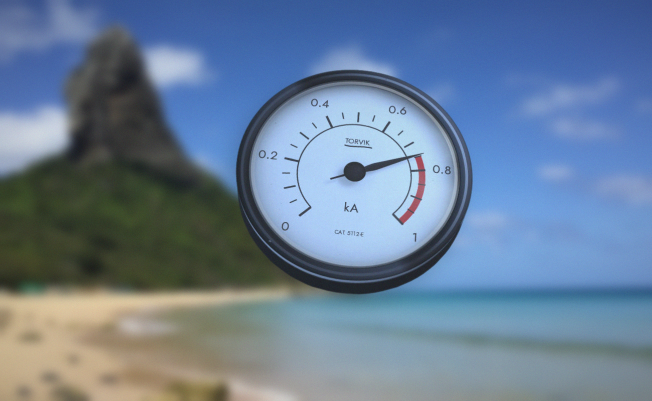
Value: 0.75 kA
